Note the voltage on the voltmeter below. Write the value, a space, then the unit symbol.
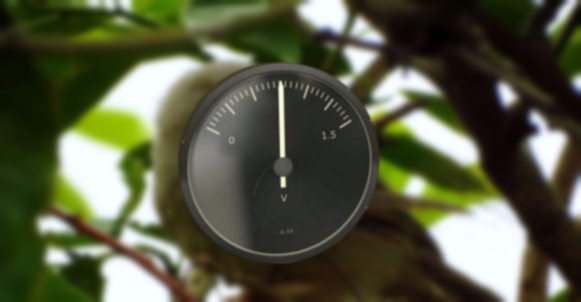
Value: 0.75 V
